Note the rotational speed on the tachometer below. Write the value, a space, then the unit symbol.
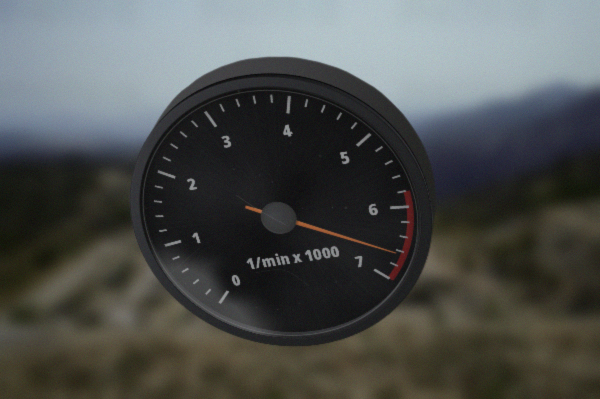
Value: 6600 rpm
